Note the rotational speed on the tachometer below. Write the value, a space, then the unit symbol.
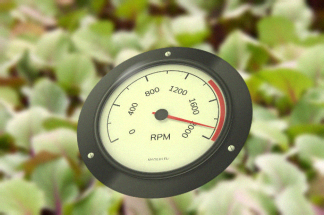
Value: 1900 rpm
